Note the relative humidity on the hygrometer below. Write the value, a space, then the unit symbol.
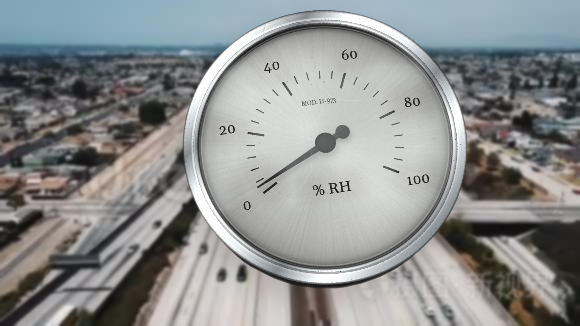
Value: 2 %
